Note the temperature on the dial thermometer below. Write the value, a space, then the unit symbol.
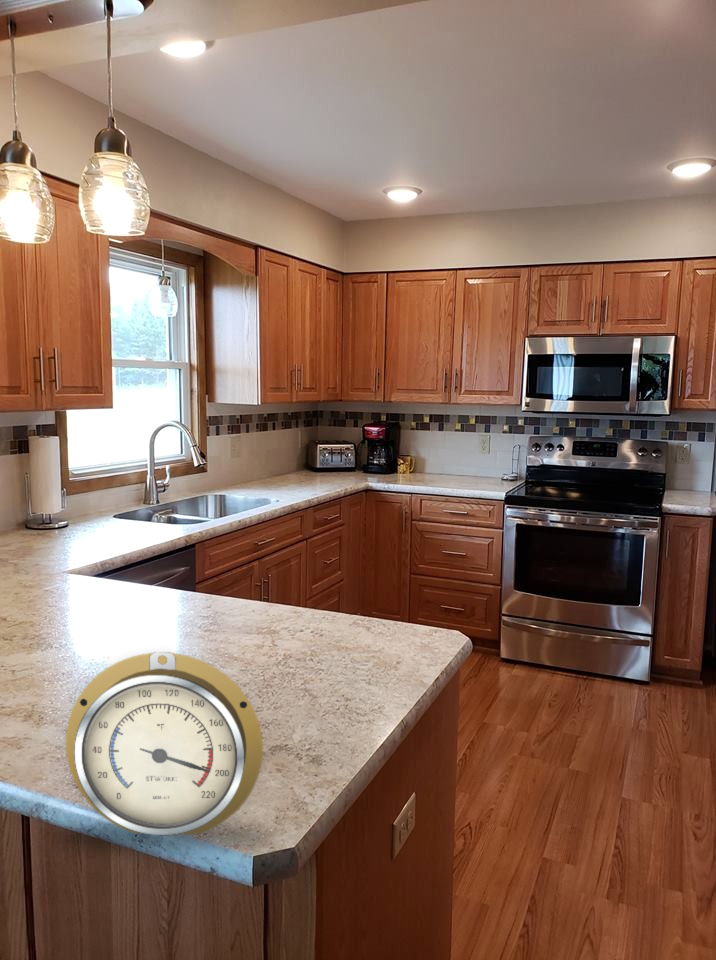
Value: 200 °F
